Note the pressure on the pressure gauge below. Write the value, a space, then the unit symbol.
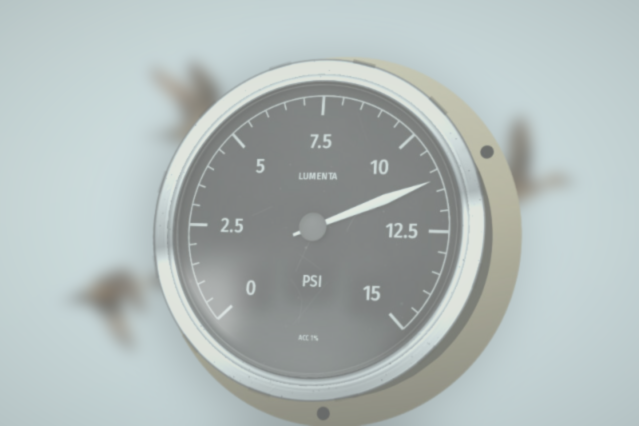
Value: 11.25 psi
